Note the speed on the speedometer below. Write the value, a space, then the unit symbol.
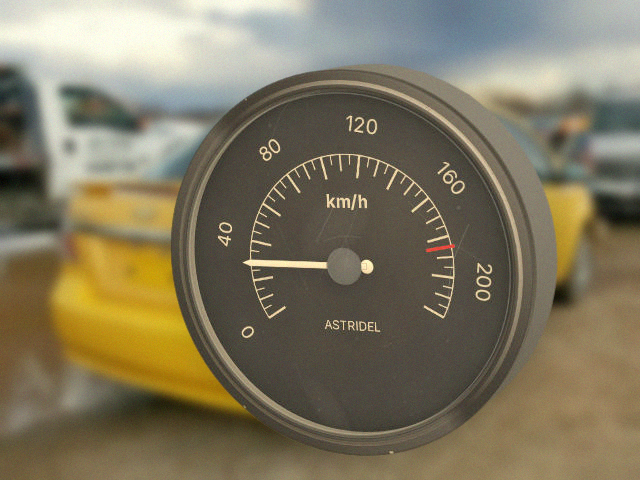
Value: 30 km/h
